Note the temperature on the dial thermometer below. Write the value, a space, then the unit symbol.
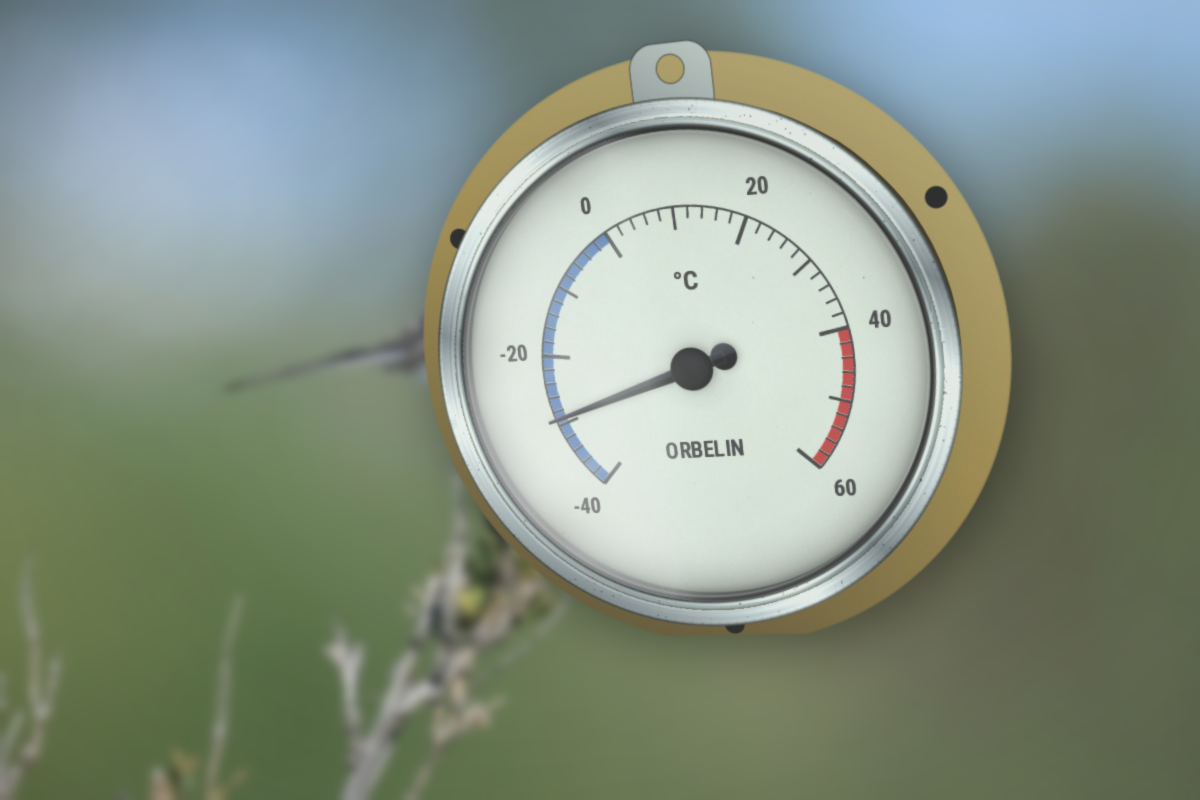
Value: -29 °C
